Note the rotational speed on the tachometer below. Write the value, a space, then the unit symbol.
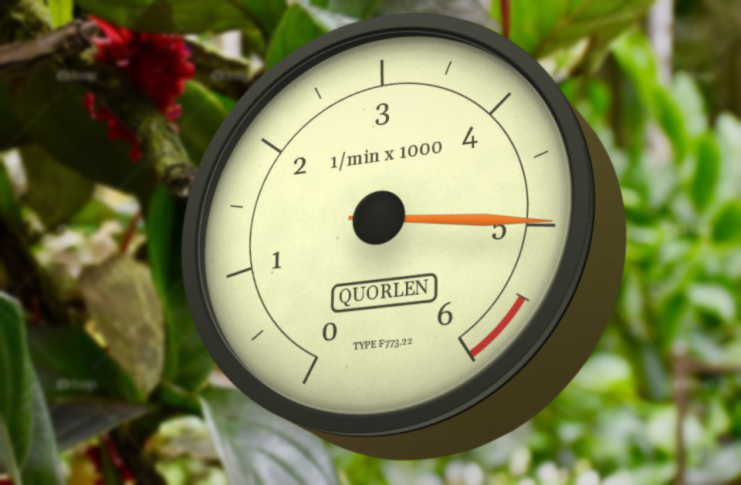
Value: 5000 rpm
